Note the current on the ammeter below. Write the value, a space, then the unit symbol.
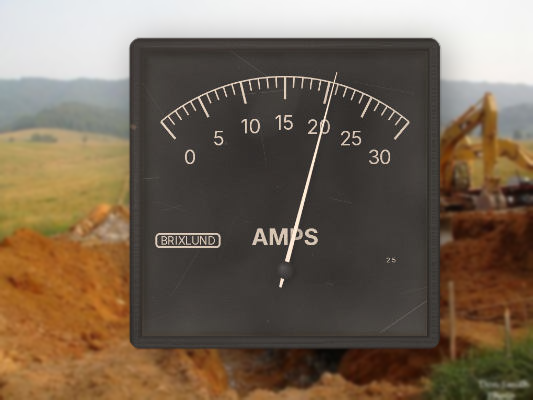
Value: 20.5 A
